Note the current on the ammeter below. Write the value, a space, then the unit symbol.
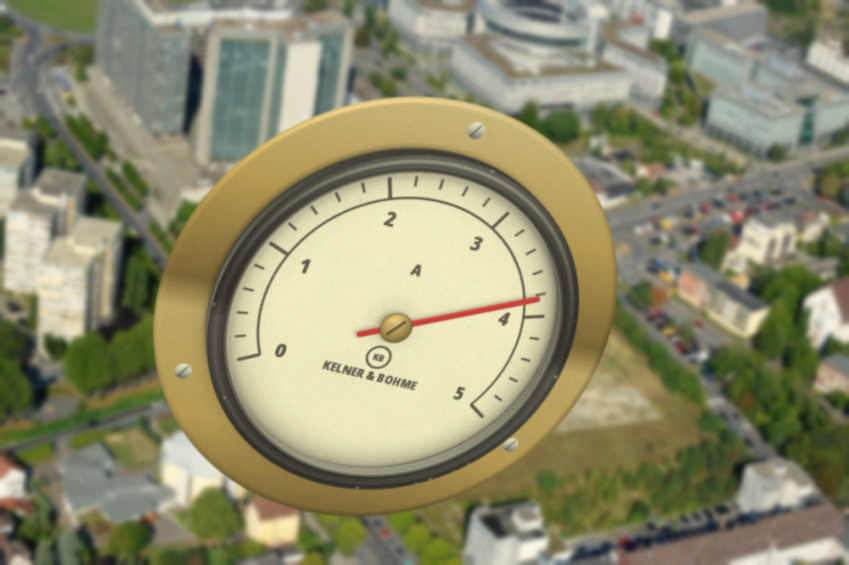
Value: 3.8 A
